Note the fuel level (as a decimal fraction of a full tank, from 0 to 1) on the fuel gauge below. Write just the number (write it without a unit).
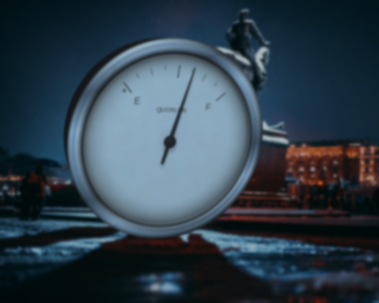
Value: 0.625
